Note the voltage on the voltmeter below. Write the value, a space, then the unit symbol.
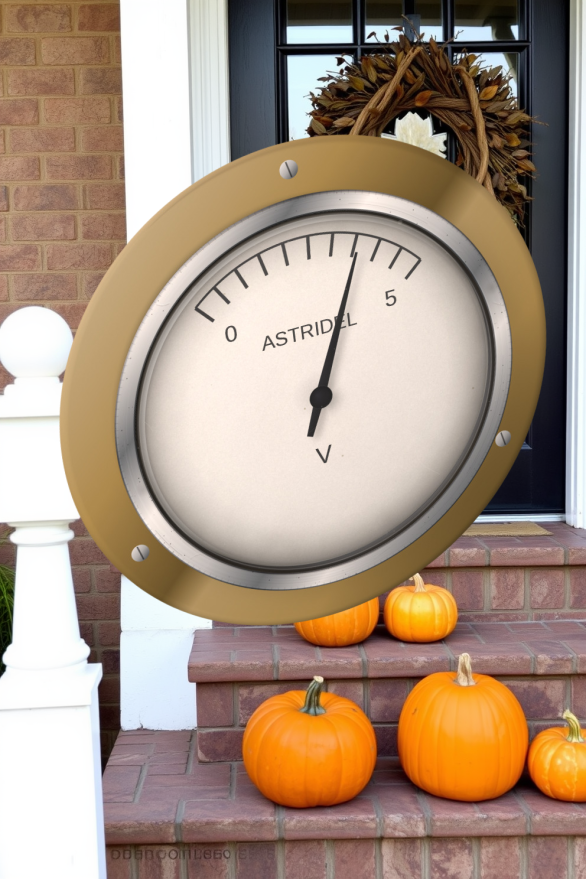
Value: 3.5 V
